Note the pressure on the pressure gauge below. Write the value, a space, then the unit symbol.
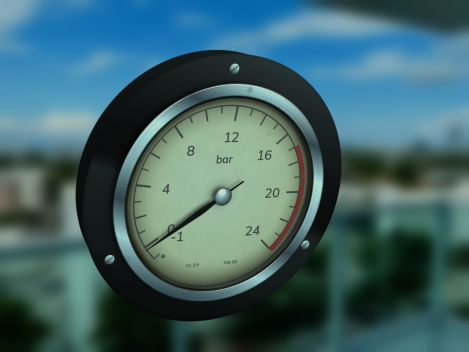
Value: 0 bar
